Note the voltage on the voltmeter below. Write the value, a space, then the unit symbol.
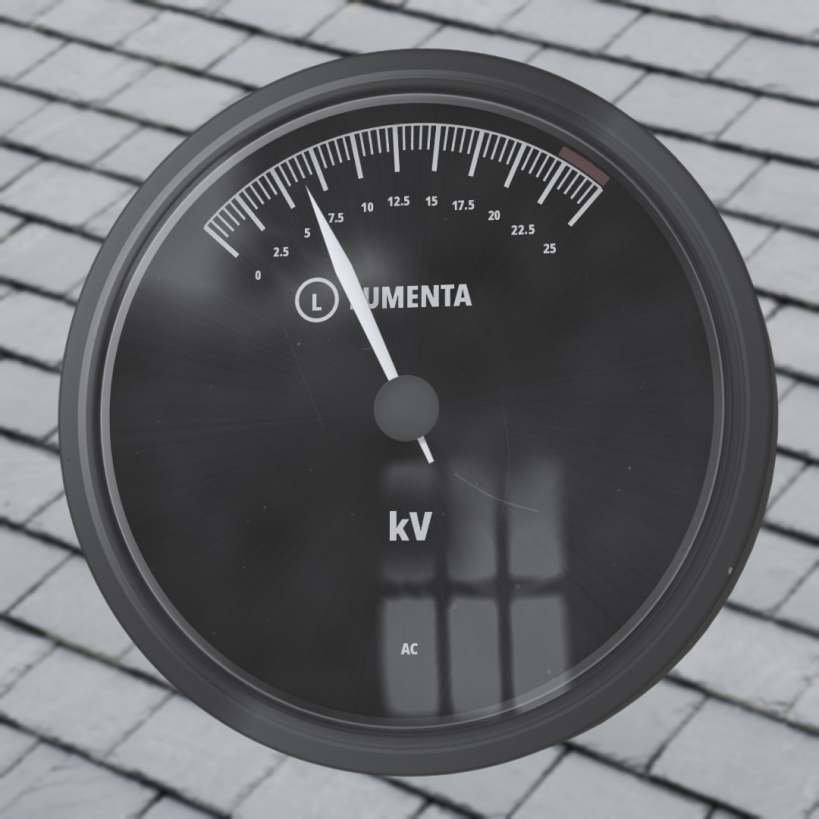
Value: 6.5 kV
